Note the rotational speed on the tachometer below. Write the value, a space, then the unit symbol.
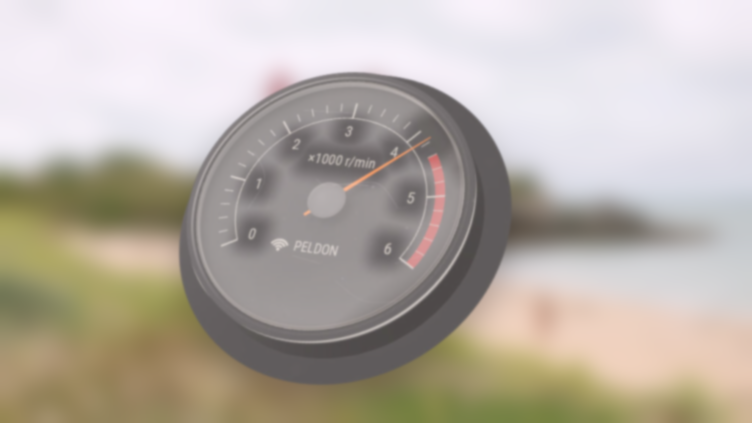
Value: 4200 rpm
